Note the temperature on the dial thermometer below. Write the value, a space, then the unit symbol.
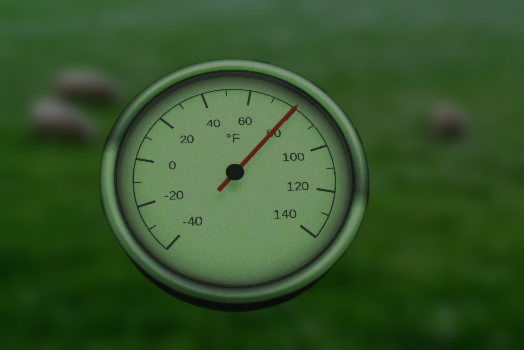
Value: 80 °F
